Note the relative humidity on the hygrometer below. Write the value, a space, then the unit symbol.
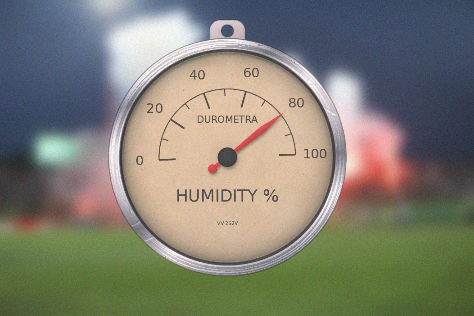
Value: 80 %
